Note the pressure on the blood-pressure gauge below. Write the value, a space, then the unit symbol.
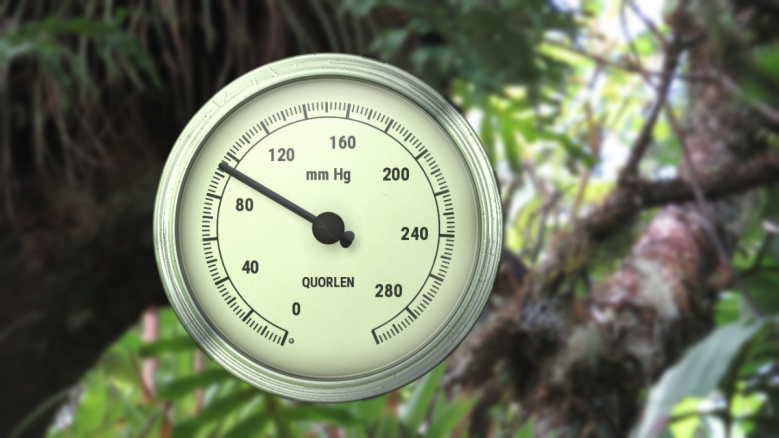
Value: 94 mmHg
